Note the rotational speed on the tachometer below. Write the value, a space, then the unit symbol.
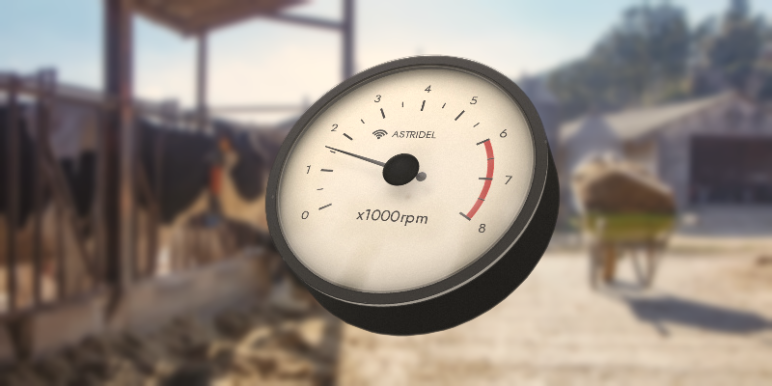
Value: 1500 rpm
